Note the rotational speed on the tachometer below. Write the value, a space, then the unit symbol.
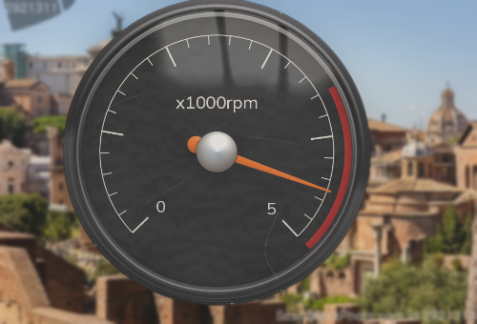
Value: 4500 rpm
